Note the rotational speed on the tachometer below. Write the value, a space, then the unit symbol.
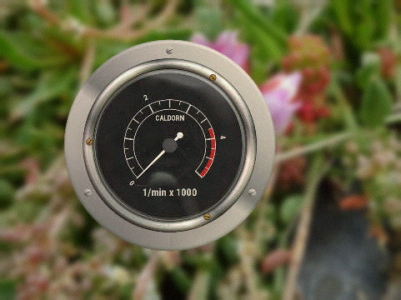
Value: 0 rpm
